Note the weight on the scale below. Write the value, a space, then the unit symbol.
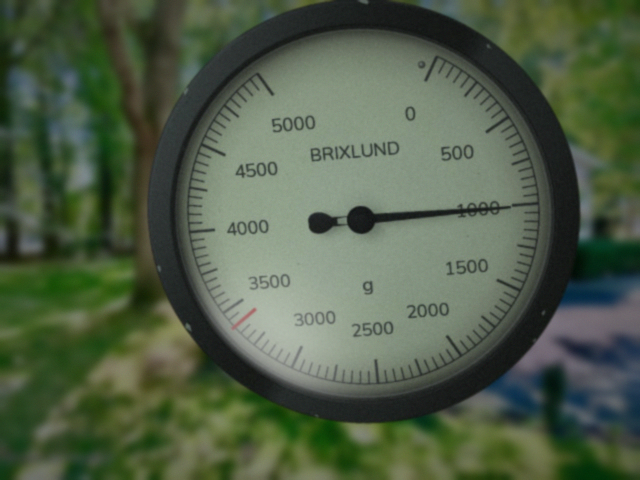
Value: 1000 g
